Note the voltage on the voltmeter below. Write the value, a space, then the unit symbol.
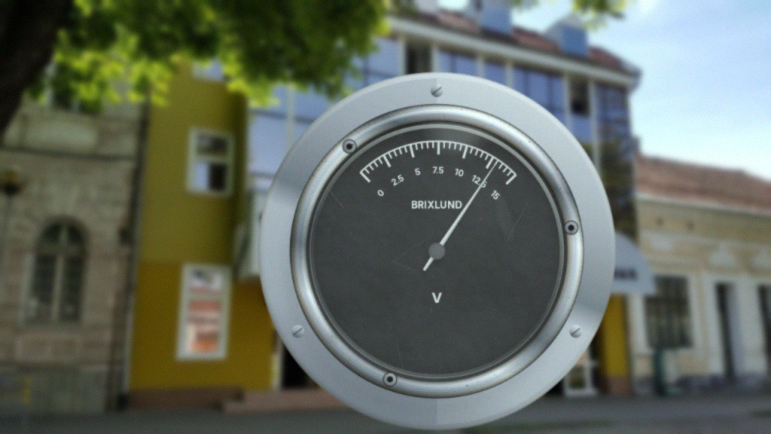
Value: 13 V
